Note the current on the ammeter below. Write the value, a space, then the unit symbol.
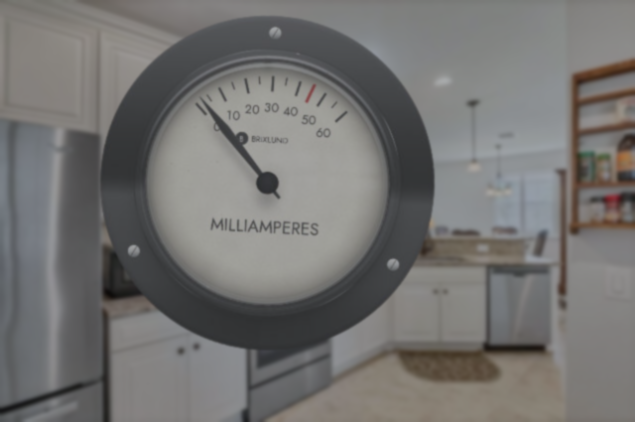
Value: 2.5 mA
